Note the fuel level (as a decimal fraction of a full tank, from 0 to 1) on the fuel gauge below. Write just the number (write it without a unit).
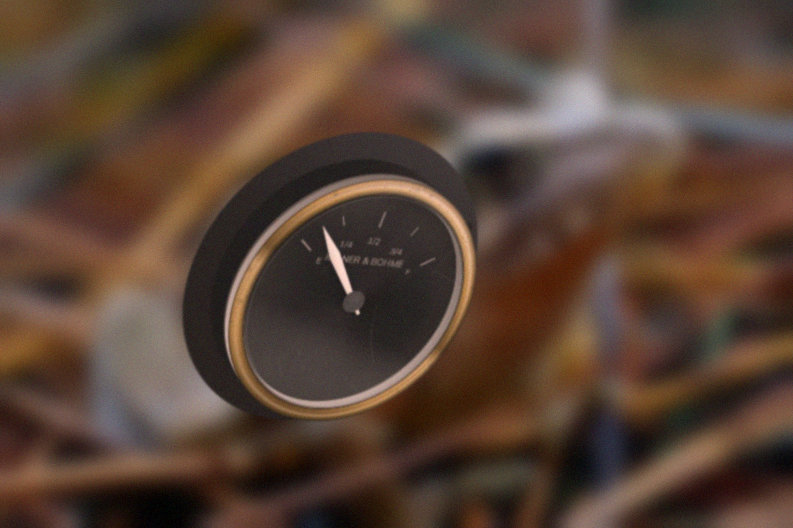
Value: 0.125
